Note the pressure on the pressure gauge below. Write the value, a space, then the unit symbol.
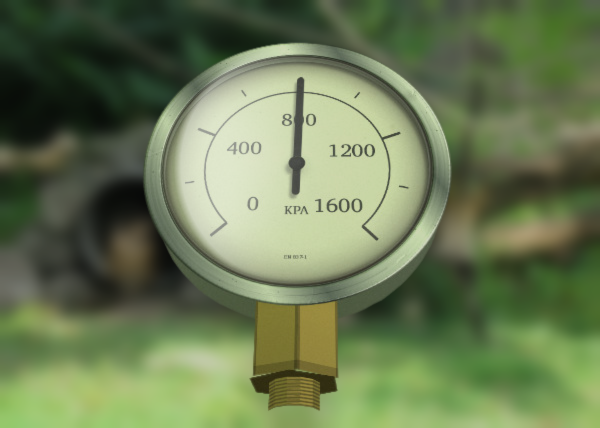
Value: 800 kPa
